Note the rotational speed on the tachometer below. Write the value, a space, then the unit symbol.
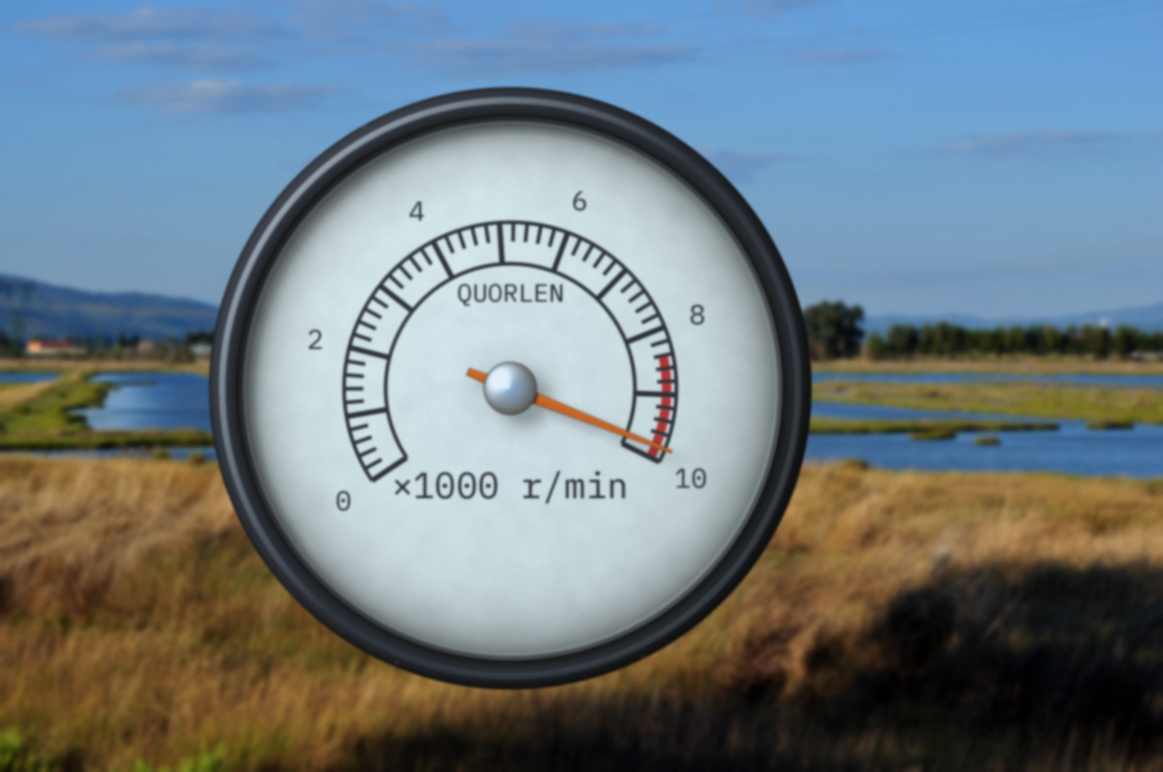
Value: 9800 rpm
